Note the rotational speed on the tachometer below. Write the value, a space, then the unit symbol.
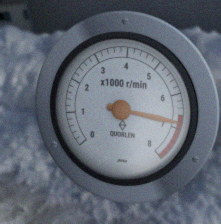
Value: 6800 rpm
